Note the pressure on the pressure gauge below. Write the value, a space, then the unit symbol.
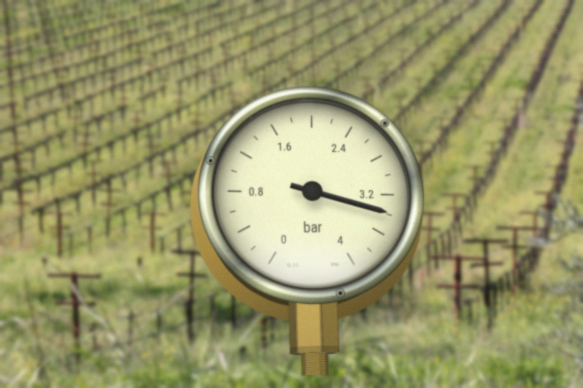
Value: 3.4 bar
